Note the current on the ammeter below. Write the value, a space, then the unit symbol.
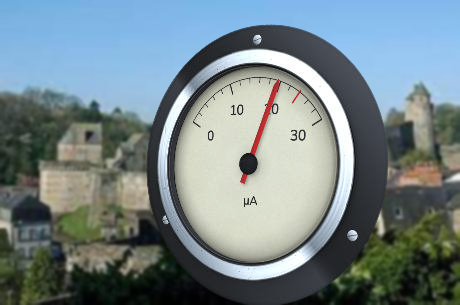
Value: 20 µA
